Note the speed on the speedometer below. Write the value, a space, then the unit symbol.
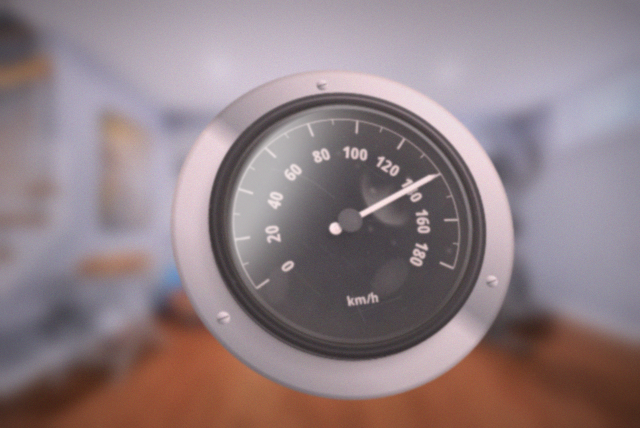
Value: 140 km/h
